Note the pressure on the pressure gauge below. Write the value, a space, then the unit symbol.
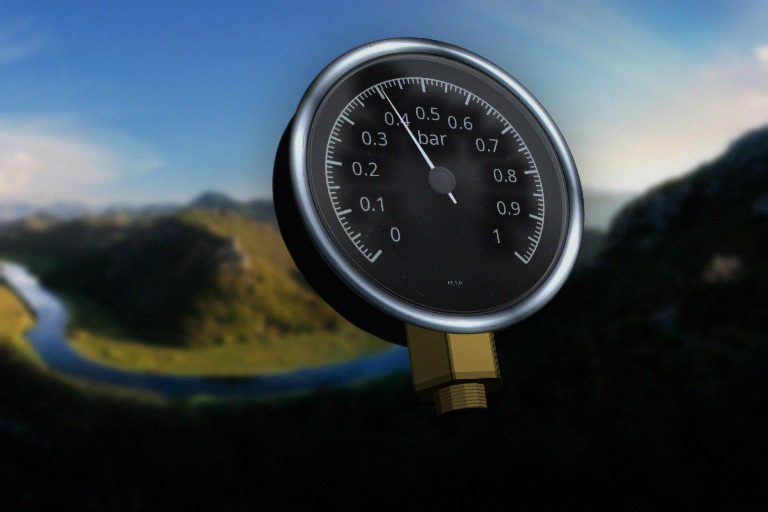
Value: 0.4 bar
